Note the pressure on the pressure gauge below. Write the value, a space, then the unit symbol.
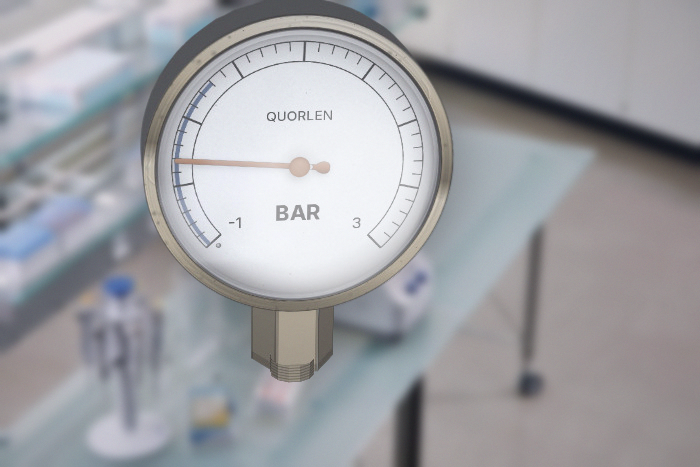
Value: -0.3 bar
